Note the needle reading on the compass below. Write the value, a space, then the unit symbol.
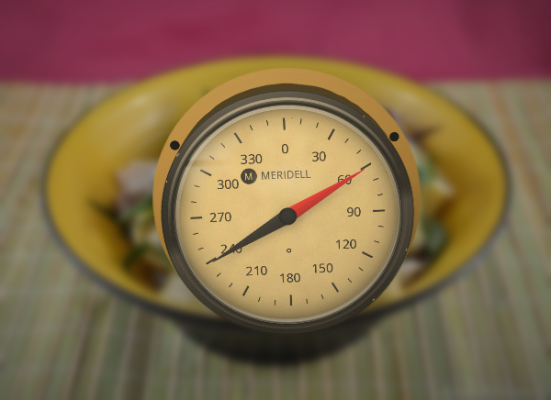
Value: 60 °
